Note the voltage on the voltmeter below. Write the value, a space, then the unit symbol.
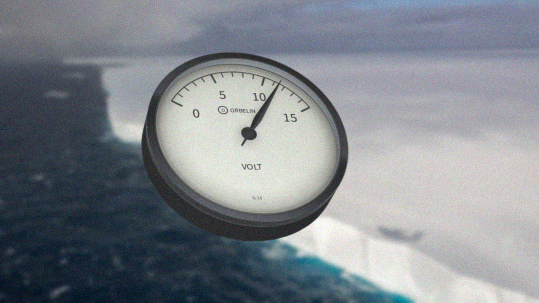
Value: 11.5 V
